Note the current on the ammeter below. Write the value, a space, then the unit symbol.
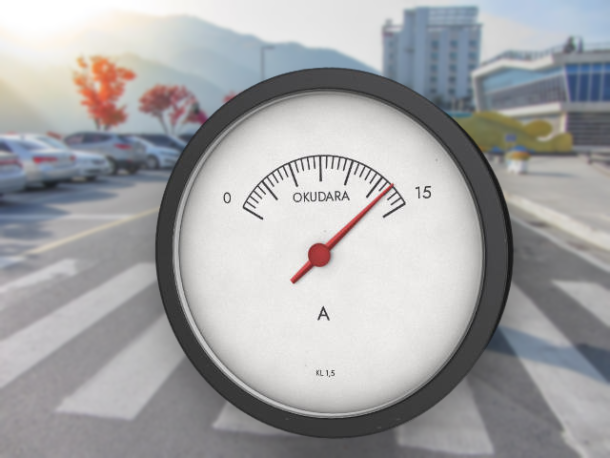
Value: 13.5 A
